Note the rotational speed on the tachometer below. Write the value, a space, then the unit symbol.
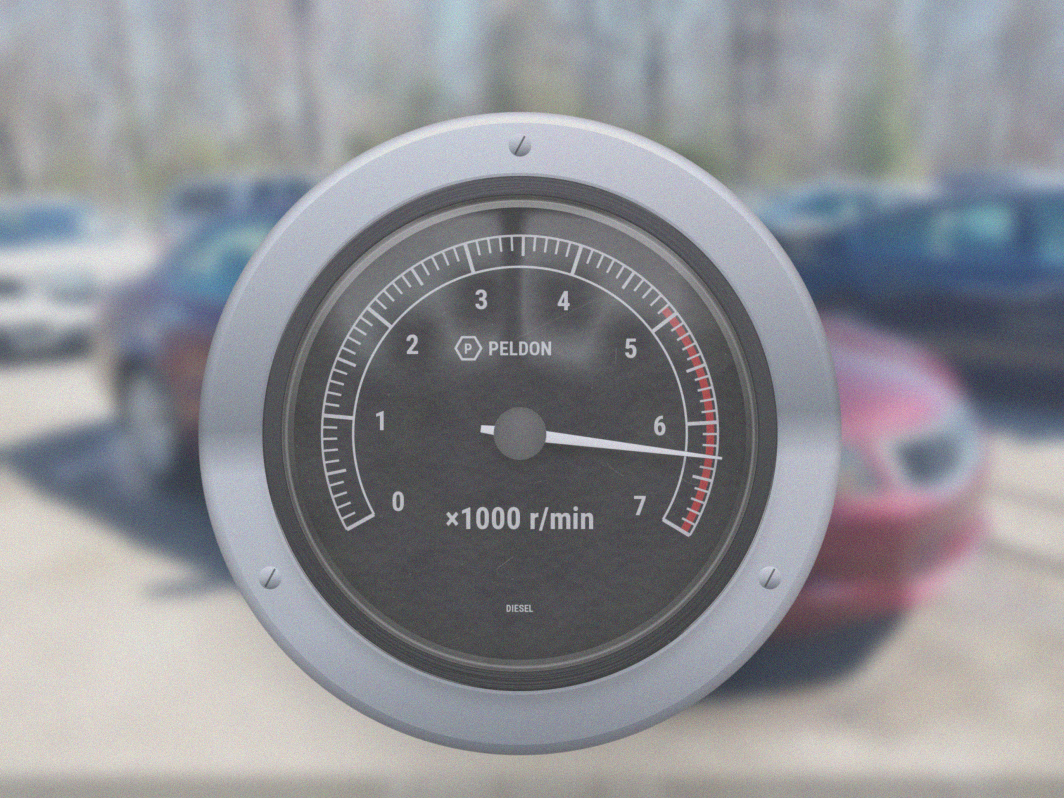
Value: 6300 rpm
